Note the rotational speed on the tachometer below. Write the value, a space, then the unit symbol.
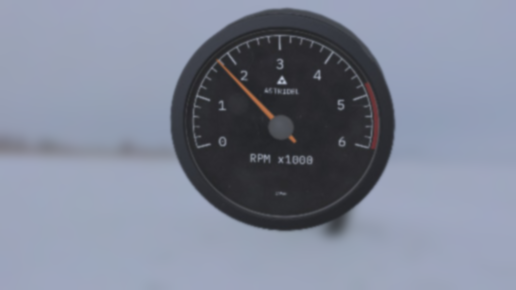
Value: 1800 rpm
